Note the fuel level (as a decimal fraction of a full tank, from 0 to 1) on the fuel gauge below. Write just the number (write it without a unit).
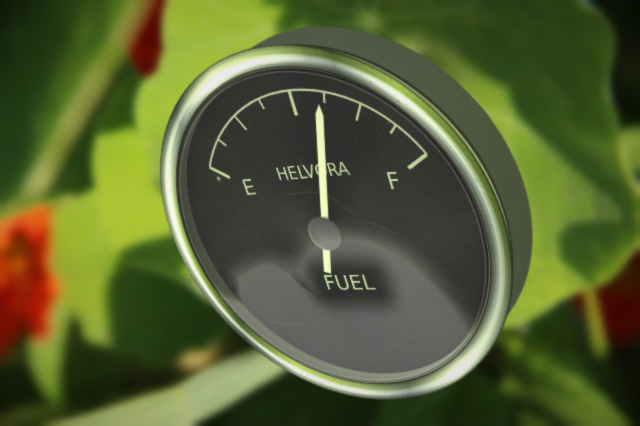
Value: 0.625
